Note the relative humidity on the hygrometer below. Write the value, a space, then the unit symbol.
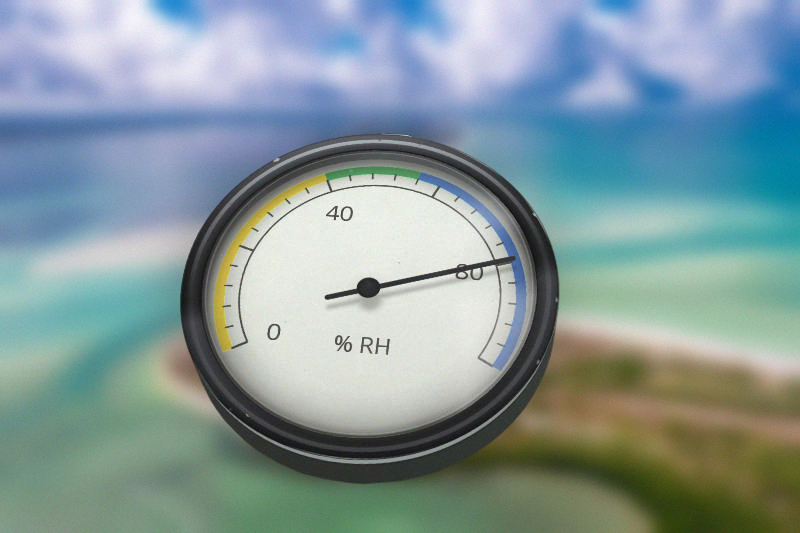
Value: 80 %
